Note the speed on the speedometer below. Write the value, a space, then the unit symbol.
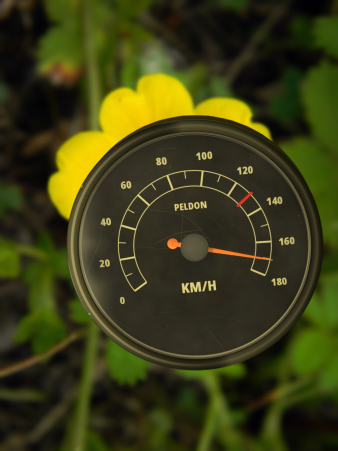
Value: 170 km/h
